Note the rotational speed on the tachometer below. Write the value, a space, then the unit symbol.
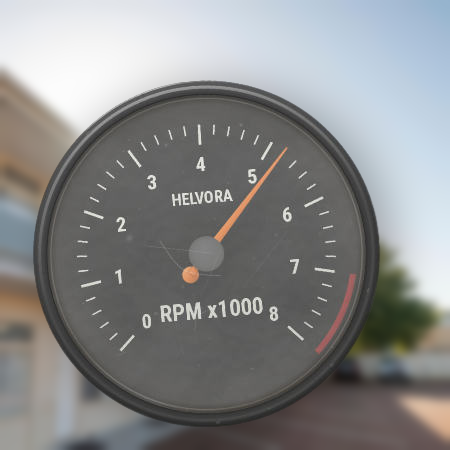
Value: 5200 rpm
